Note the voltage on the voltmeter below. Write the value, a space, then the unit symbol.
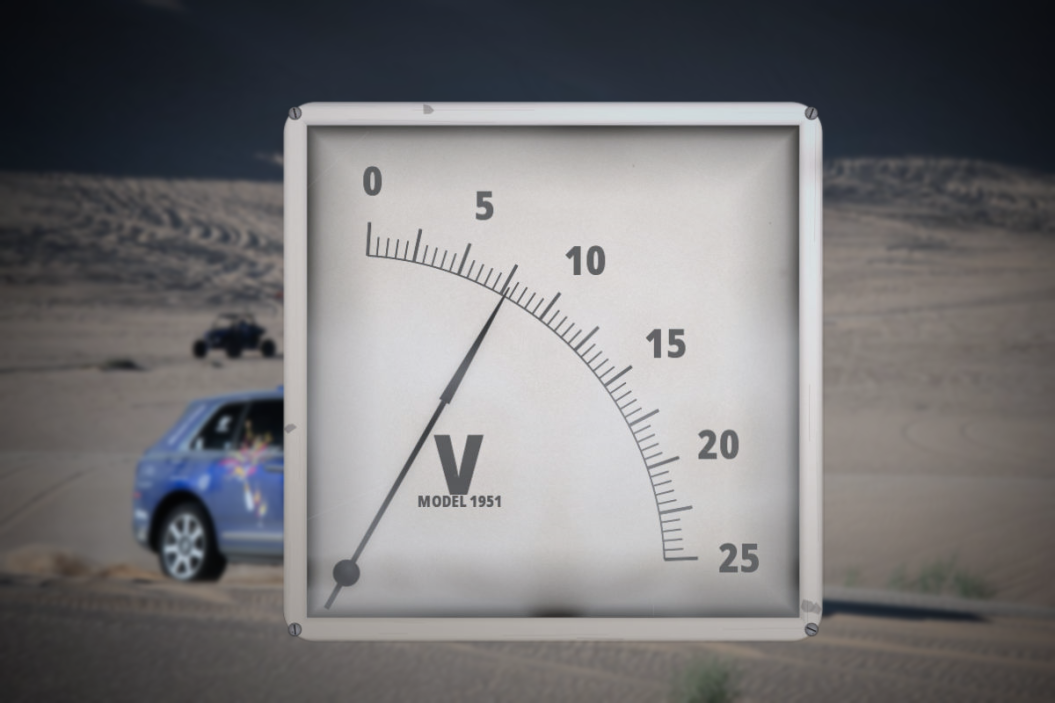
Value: 7.75 V
